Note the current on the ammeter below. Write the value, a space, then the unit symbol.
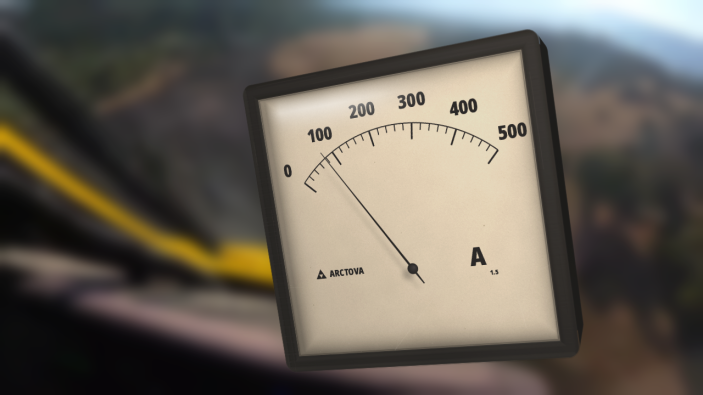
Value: 80 A
